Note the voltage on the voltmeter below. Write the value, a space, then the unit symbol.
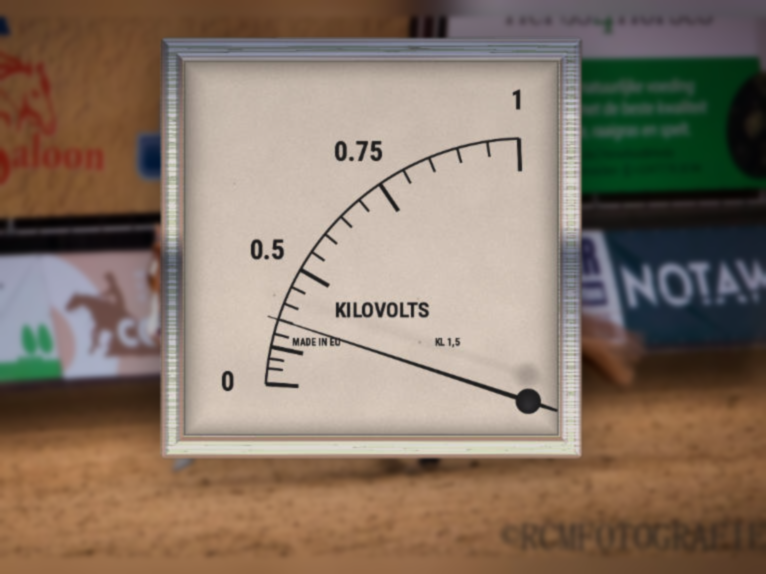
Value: 0.35 kV
